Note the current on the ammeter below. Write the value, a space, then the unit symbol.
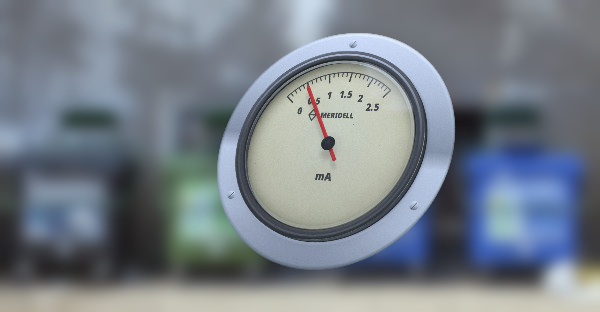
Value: 0.5 mA
